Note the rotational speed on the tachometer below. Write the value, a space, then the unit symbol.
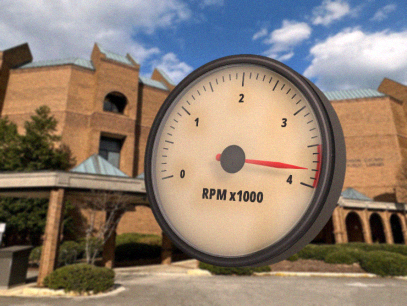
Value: 3800 rpm
